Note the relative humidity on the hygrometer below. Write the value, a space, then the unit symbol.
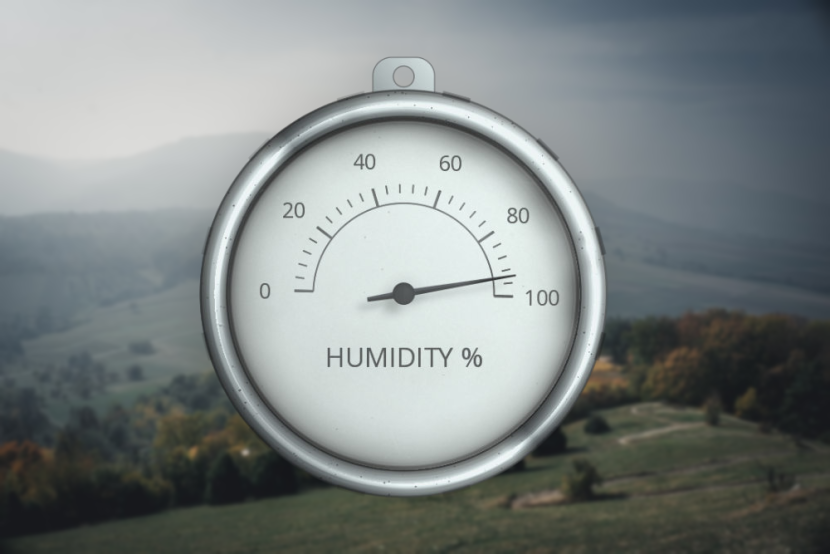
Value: 94 %
